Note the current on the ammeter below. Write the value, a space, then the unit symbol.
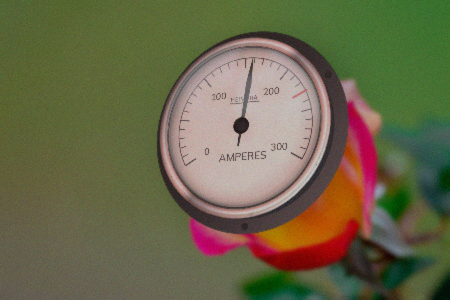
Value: 160 A
